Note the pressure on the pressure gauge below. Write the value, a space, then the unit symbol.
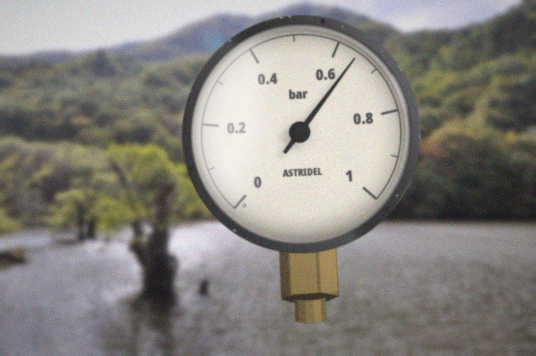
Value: 0.65 bar
